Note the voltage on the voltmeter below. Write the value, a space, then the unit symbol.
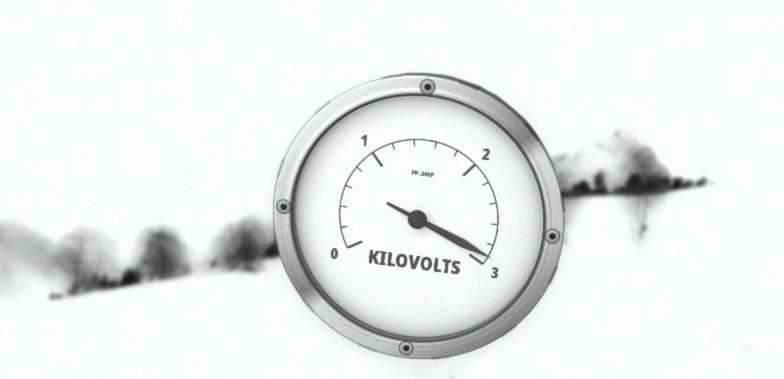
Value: 2.9 kV
